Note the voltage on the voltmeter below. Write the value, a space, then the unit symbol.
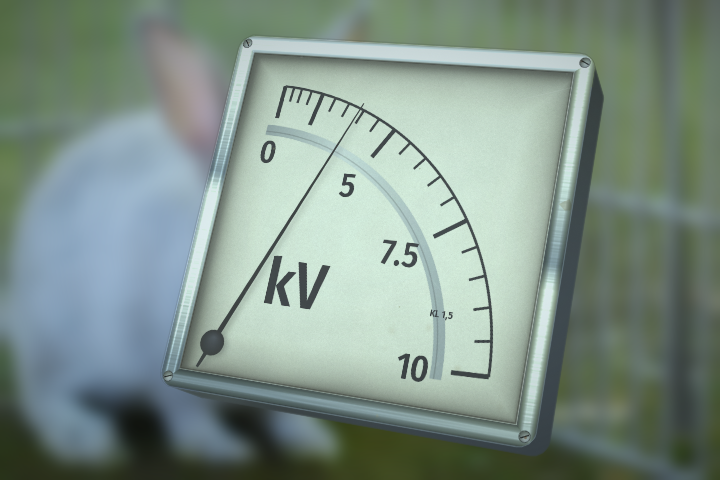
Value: 4 kV
